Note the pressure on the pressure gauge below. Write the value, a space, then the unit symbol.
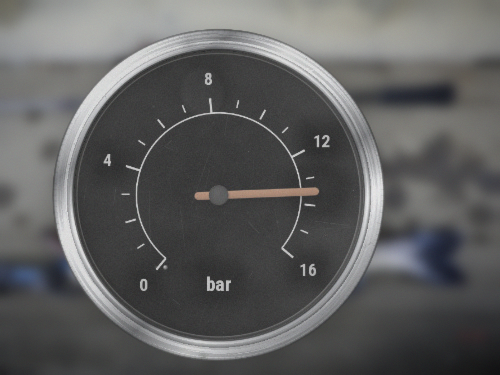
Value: 13.5 bar
